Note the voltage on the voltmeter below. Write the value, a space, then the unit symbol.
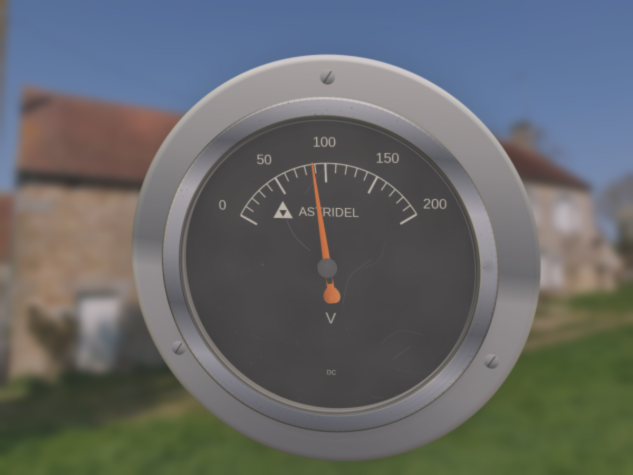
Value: 90 V
